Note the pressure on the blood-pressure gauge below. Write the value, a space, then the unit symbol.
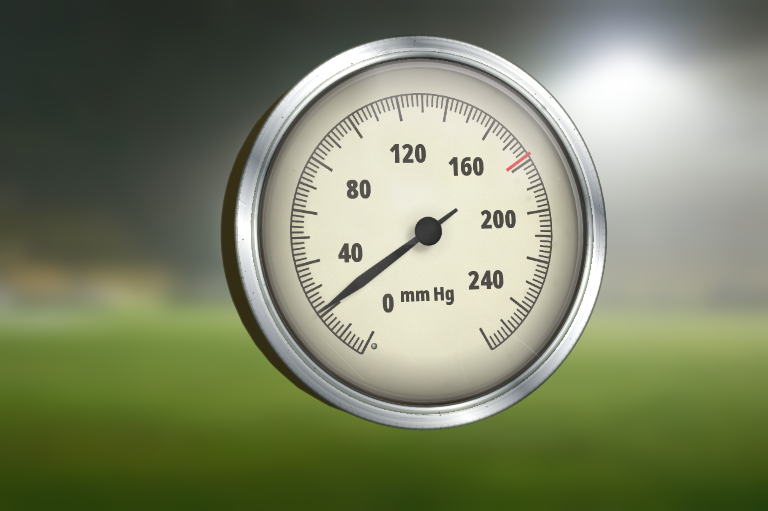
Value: 22 mmHg
